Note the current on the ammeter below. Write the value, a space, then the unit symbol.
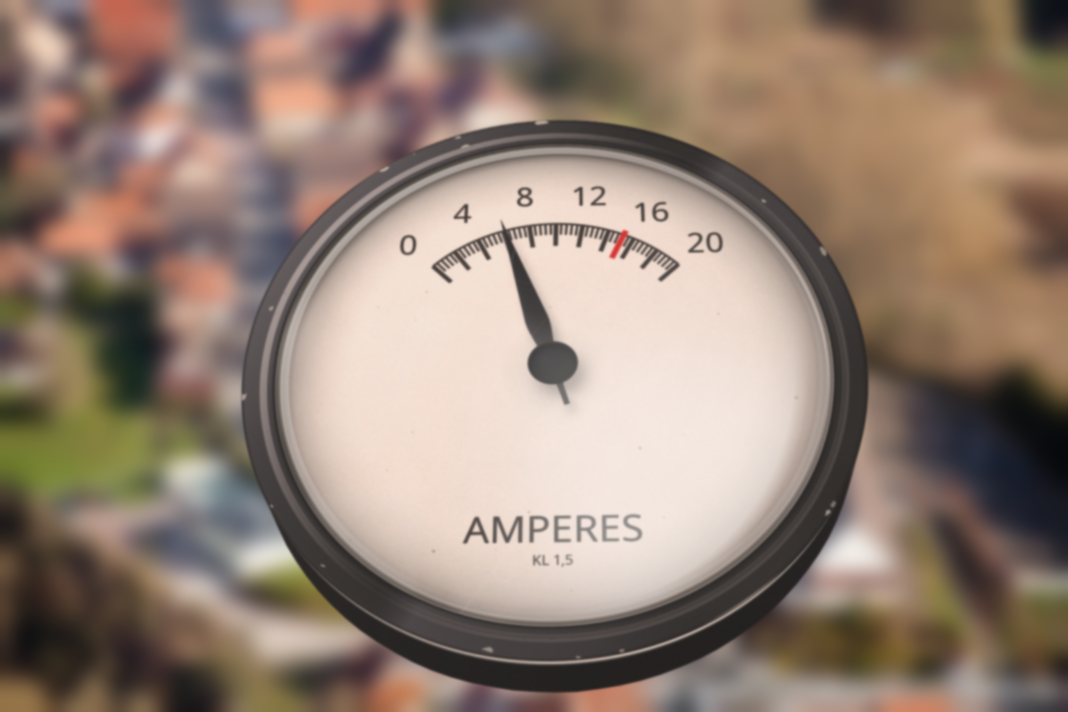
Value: 6 A
